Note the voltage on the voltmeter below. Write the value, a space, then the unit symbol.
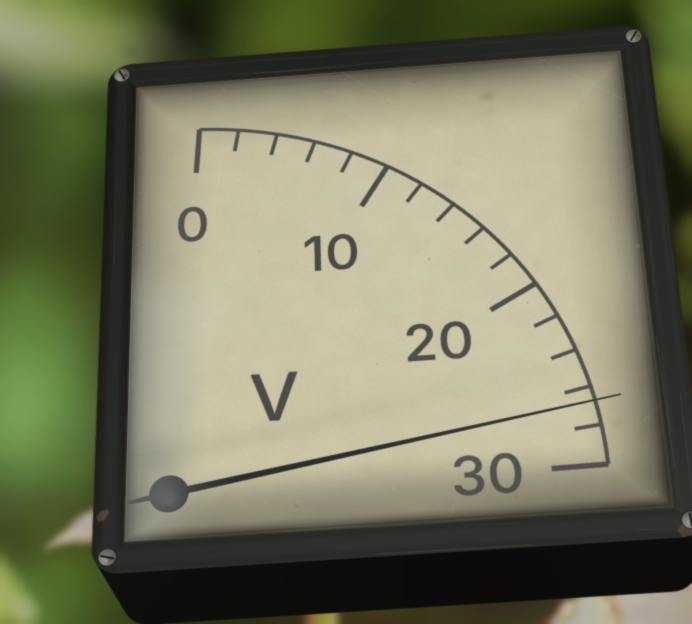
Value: 27 V
